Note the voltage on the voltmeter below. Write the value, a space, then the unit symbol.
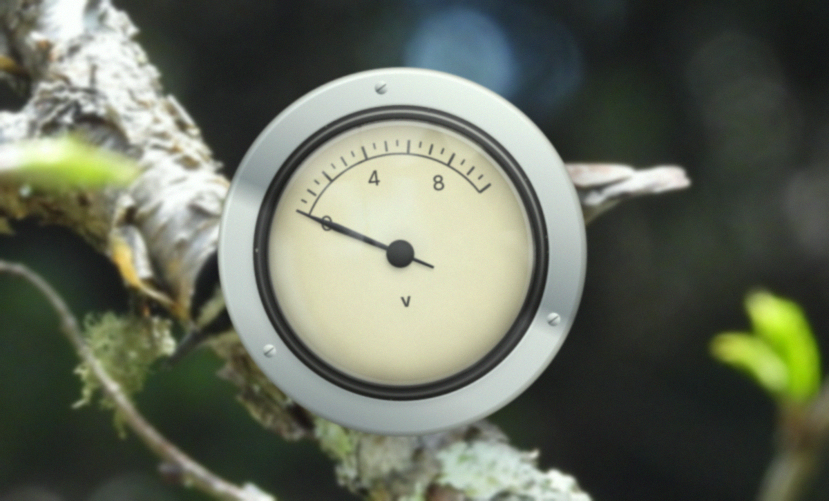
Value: 0 V
